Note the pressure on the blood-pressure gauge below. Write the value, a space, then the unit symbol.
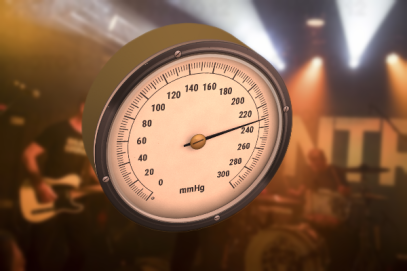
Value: 230 mmHg
